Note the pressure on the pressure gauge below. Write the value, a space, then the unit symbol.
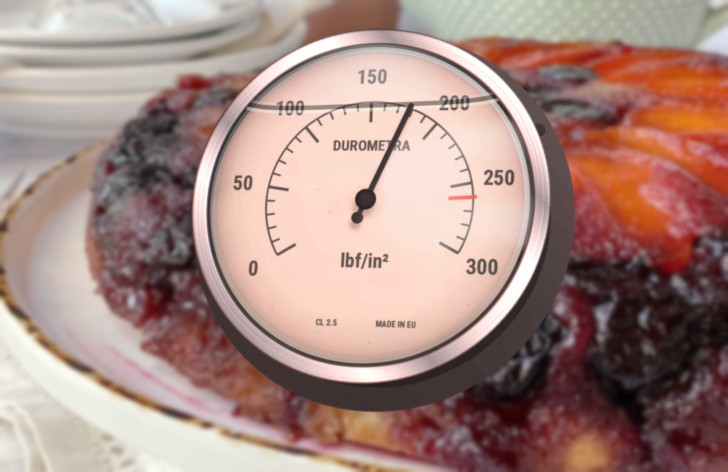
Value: 180 psi
